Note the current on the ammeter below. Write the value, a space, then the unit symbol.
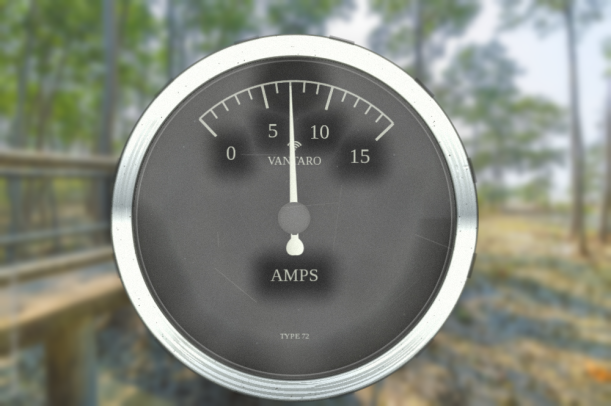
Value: 7 A
